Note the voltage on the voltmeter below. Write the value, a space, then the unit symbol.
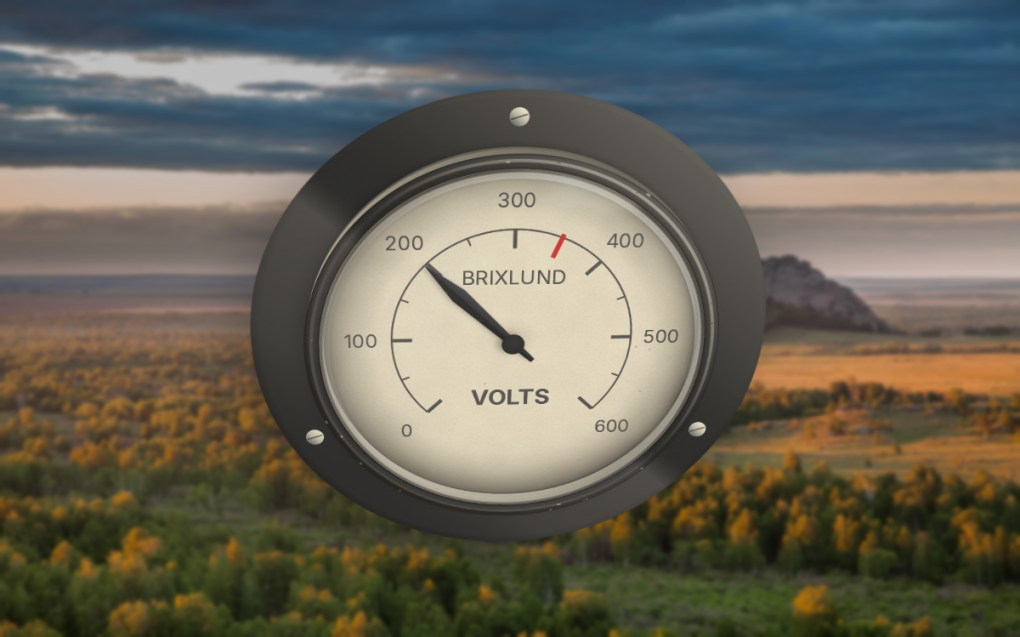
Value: 200 V
